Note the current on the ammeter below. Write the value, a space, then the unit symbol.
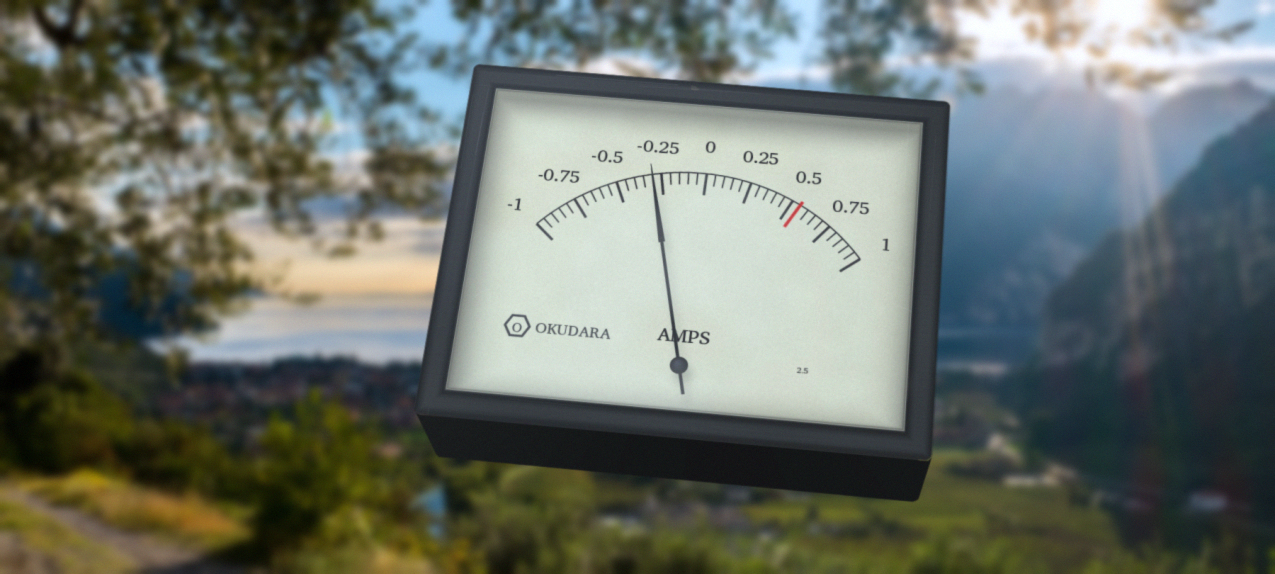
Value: -0.3 A
